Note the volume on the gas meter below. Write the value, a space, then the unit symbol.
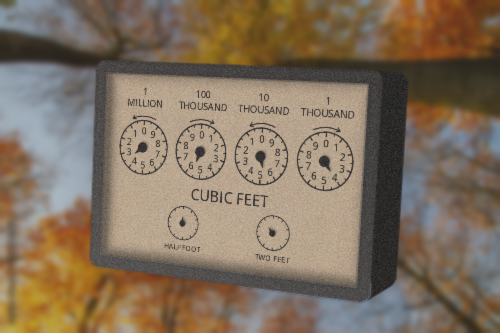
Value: 355400 ft³
